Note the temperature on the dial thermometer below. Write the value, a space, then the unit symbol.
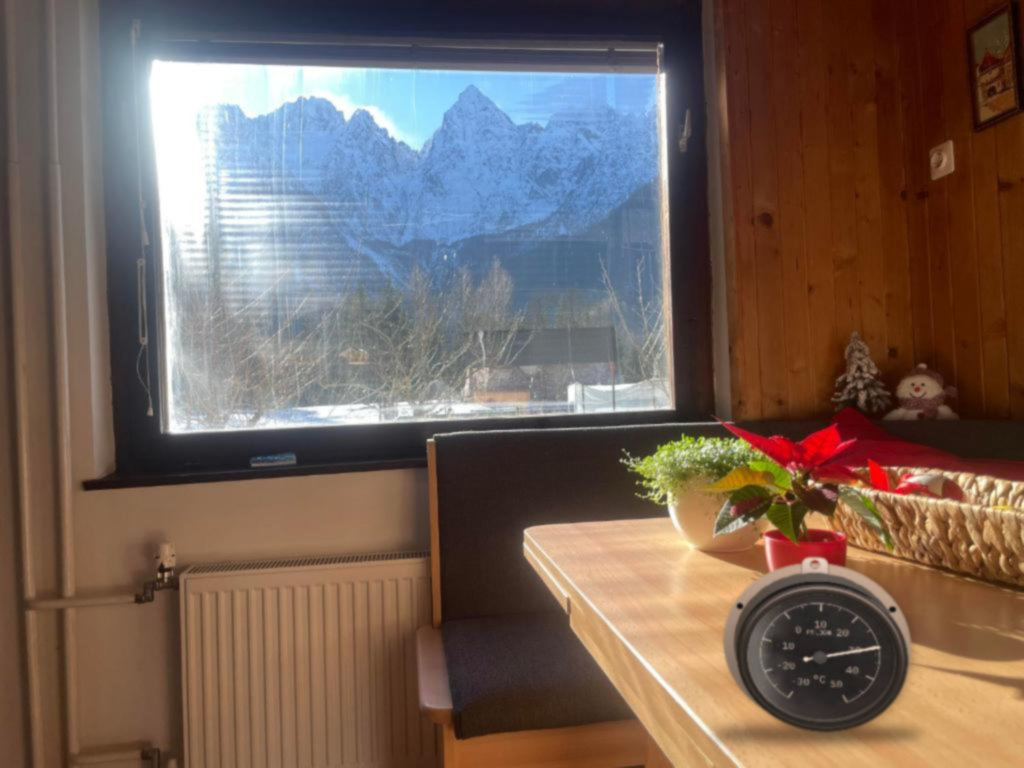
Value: 30 °C
